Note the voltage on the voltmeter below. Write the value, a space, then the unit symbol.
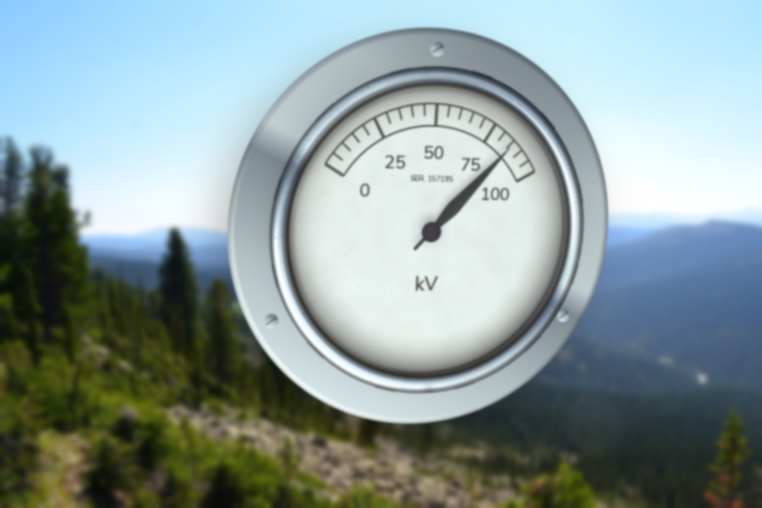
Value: 85 kV
